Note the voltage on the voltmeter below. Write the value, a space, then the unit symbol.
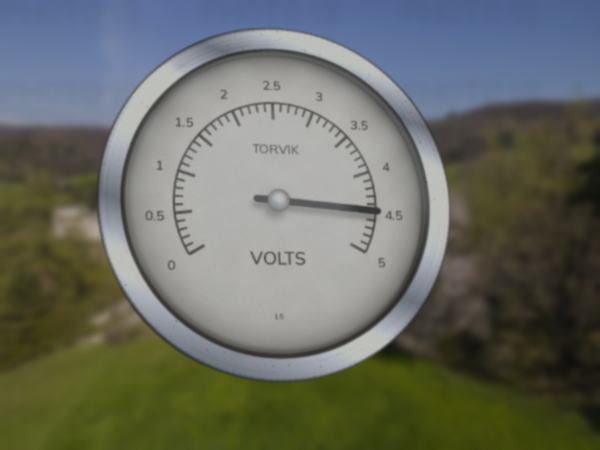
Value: 4.5 V
